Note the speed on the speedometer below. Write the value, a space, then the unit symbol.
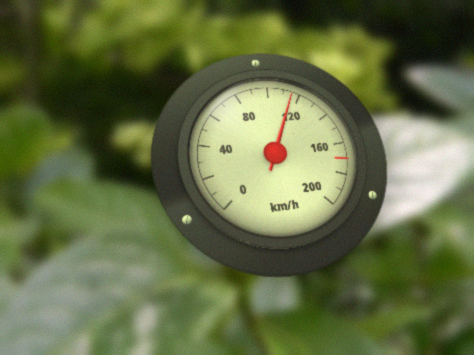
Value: 115 km/h
